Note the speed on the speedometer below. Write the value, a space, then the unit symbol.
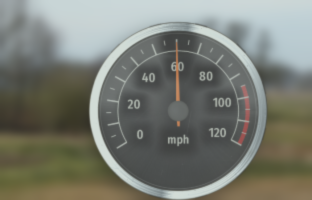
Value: 60 mph
